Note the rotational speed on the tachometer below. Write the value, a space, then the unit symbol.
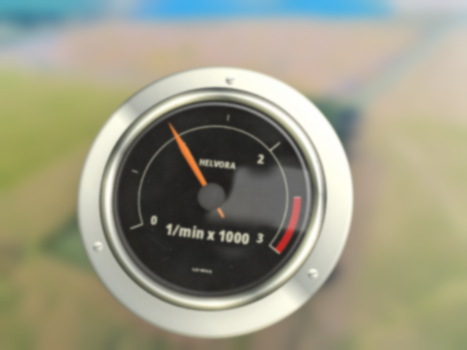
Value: 1000 rpm
